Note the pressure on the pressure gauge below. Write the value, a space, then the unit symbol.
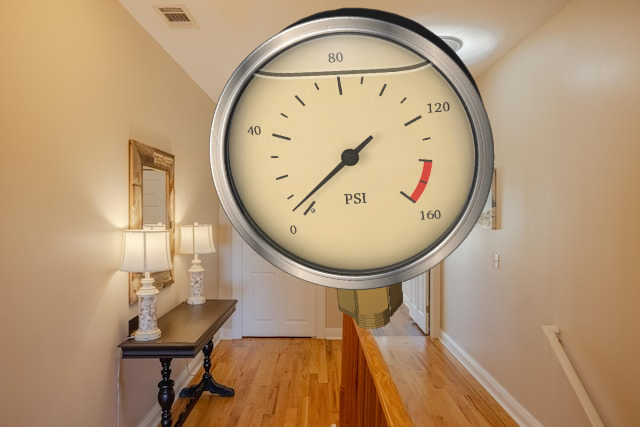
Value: 5 psi
